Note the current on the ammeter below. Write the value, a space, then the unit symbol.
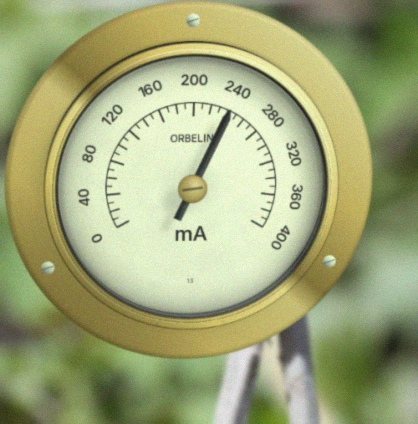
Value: 240 mA
